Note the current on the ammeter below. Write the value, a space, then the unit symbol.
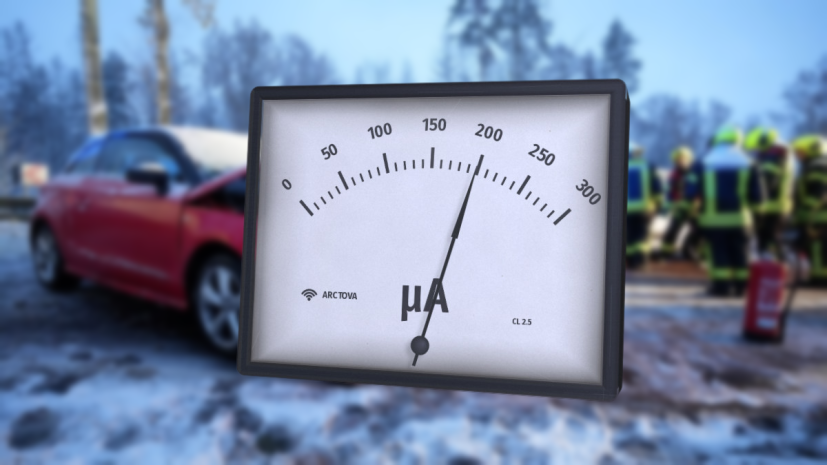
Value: 200 µA
